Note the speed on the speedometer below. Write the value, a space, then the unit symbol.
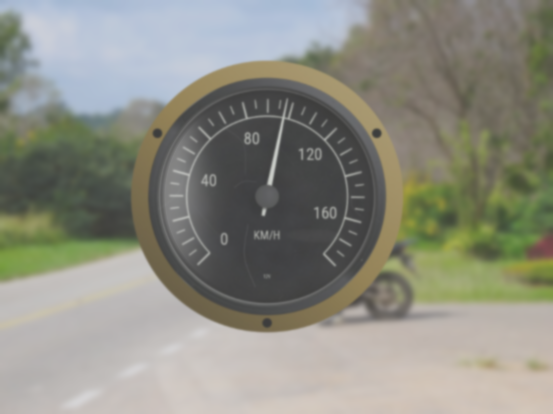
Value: 97.5 km/h
